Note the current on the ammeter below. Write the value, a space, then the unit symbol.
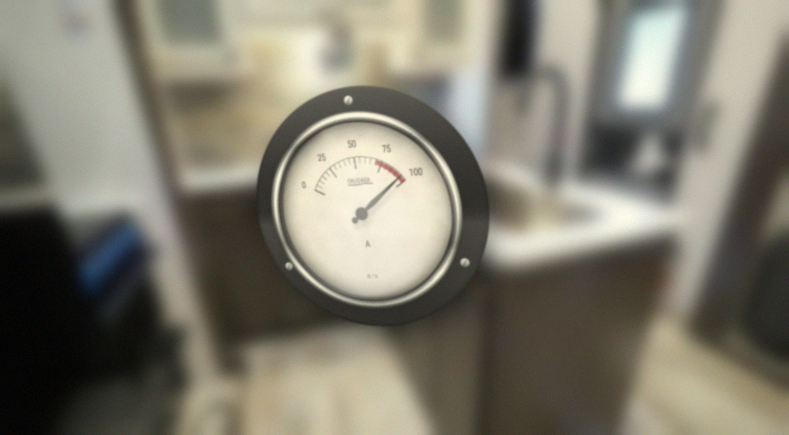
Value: 95 A
